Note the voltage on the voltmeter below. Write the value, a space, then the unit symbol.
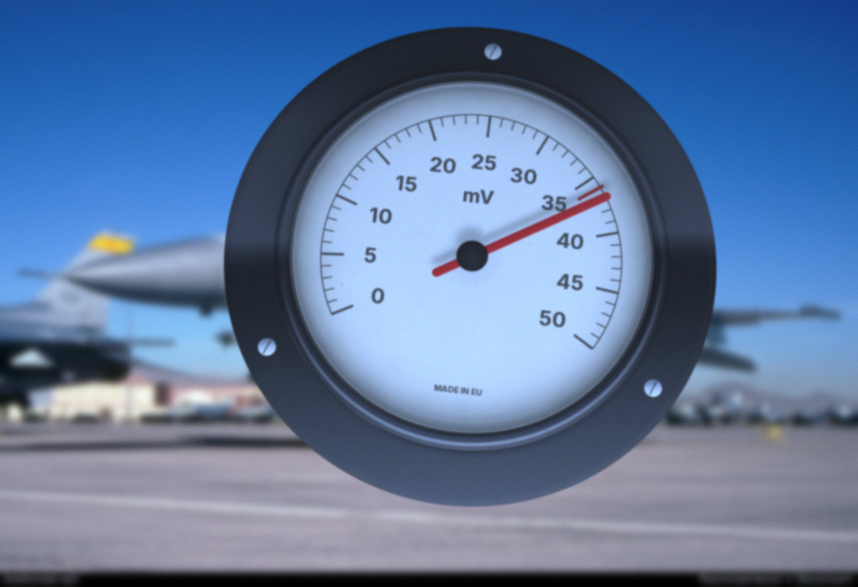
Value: 37 mV
